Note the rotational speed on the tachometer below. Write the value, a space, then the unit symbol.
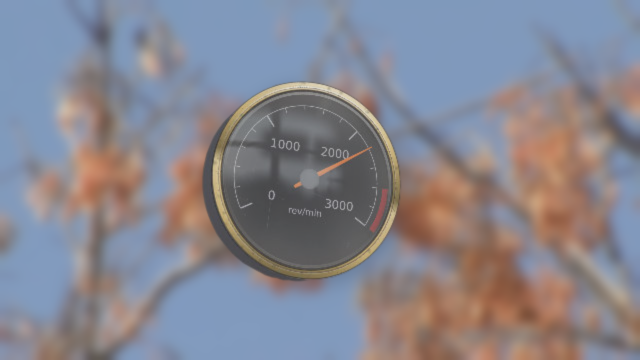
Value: 2200 rpm
